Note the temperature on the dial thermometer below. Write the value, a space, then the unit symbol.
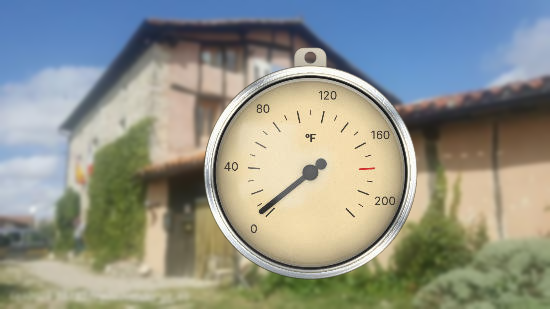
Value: 5 °F
